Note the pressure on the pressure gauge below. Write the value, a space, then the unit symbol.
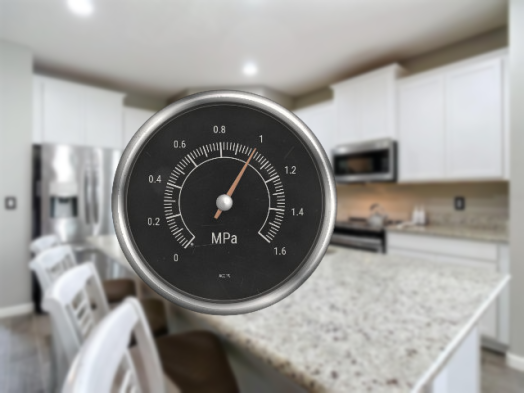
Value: 1 MPa
